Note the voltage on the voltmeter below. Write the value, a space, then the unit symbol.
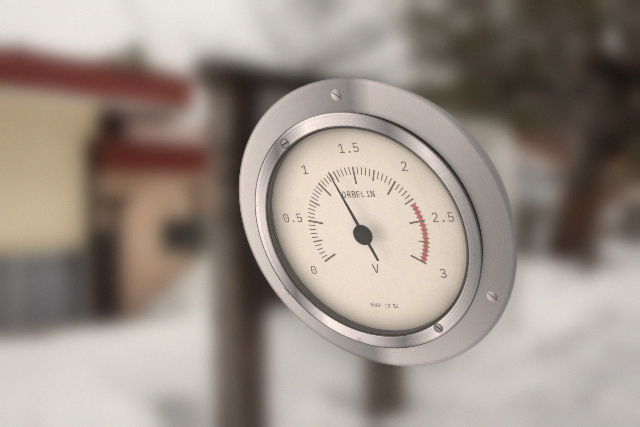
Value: 1.25 V
